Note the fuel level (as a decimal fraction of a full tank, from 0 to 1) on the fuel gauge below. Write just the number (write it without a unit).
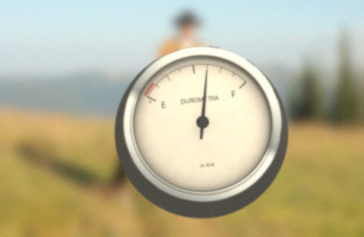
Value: 0.625
